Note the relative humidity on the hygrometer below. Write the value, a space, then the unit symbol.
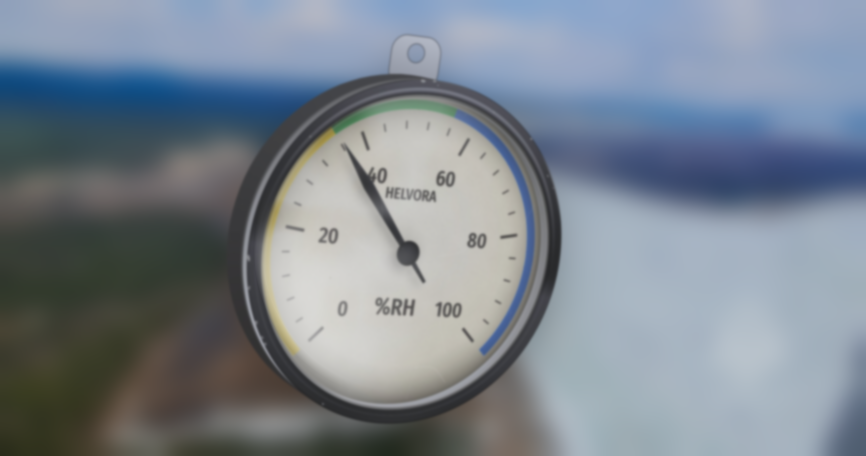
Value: 36 %
